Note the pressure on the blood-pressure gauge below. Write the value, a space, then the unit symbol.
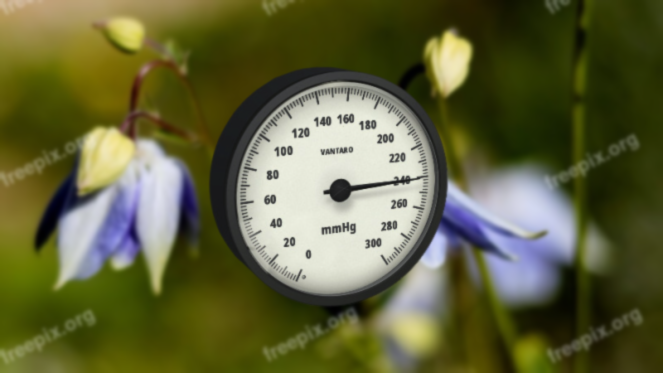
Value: 240 mmHg
